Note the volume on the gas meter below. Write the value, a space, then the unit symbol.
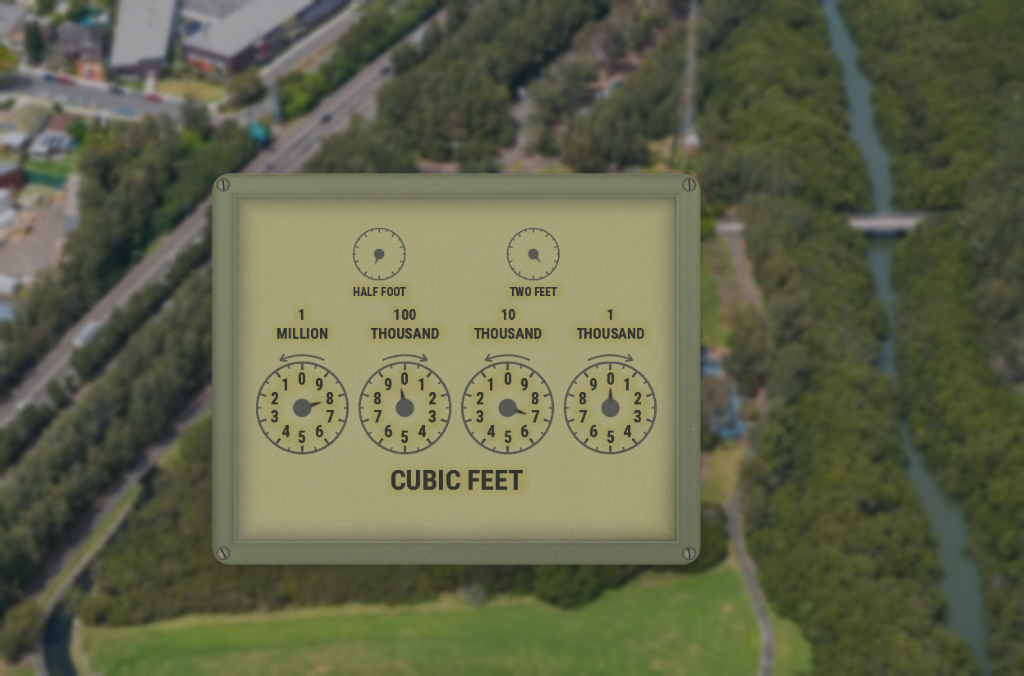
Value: 797000 ft³
